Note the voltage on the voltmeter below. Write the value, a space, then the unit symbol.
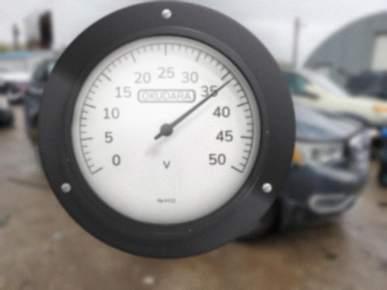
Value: 36 V
